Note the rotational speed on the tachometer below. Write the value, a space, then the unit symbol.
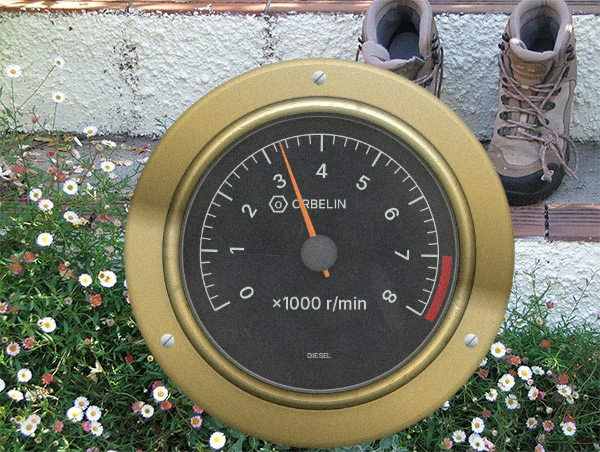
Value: 3300 rpm
